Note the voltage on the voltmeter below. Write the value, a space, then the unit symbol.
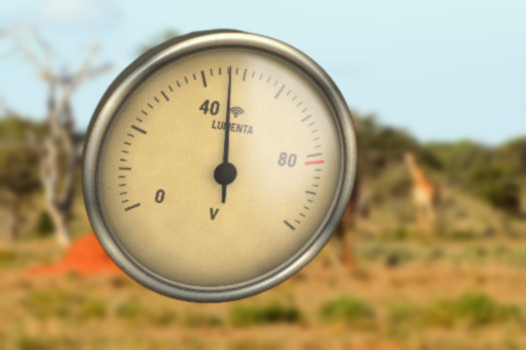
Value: 46 V
